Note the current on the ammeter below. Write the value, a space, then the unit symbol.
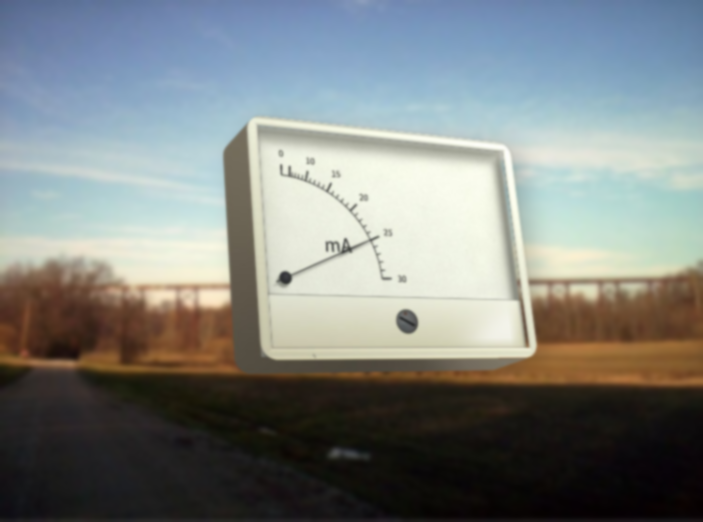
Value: 25 mA
